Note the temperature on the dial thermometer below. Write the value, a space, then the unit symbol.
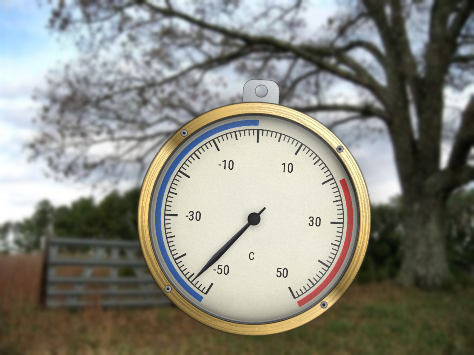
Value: -46 °C
